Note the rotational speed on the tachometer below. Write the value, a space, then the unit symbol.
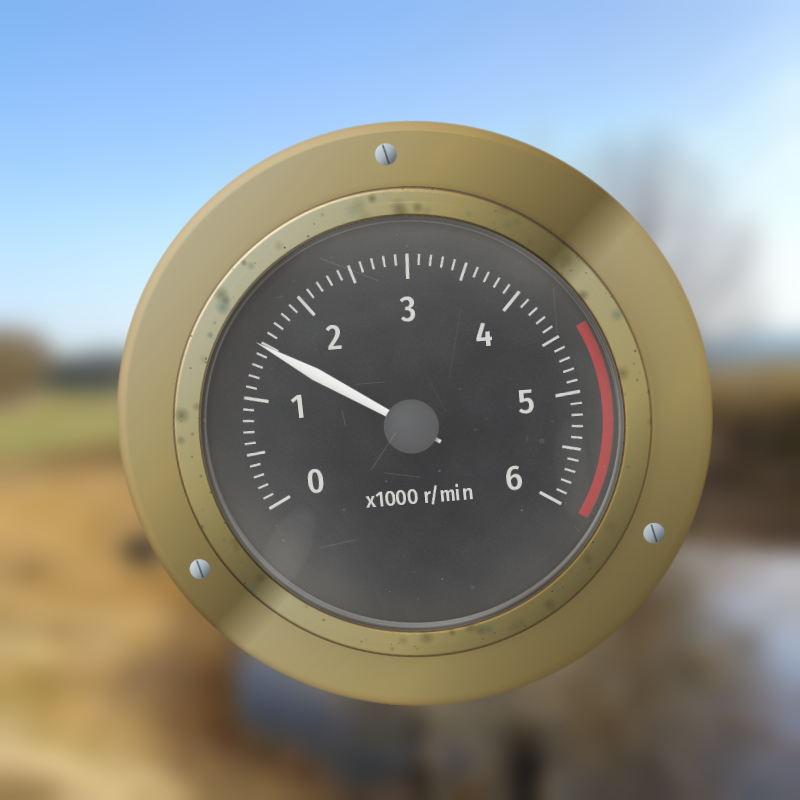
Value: 1500 rpm
